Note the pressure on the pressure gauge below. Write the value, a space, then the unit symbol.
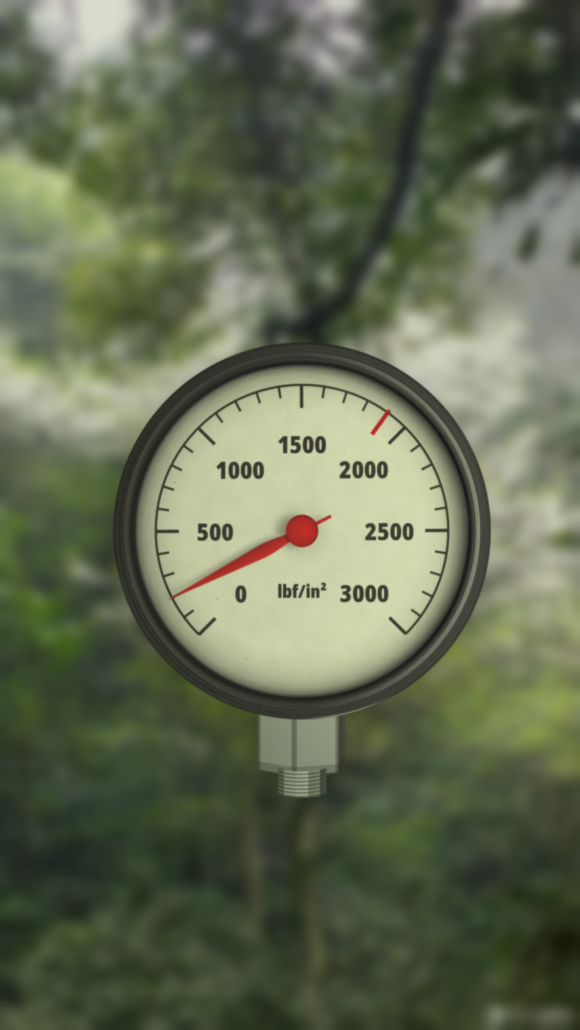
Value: 200 psi
